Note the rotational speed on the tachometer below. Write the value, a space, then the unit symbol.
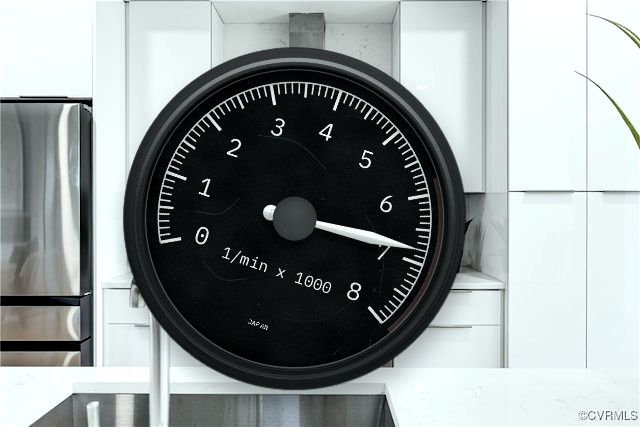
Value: 6800 rpm
